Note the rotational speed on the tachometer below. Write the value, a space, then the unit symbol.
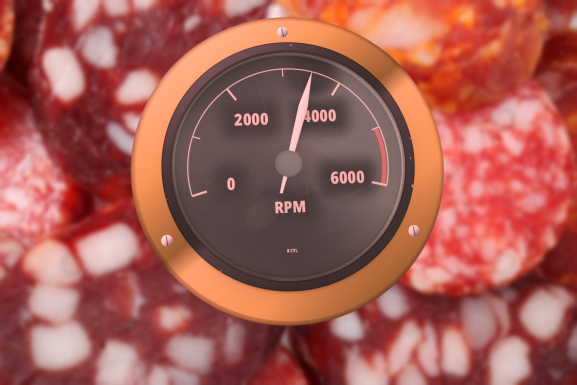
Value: 3500 rpm
